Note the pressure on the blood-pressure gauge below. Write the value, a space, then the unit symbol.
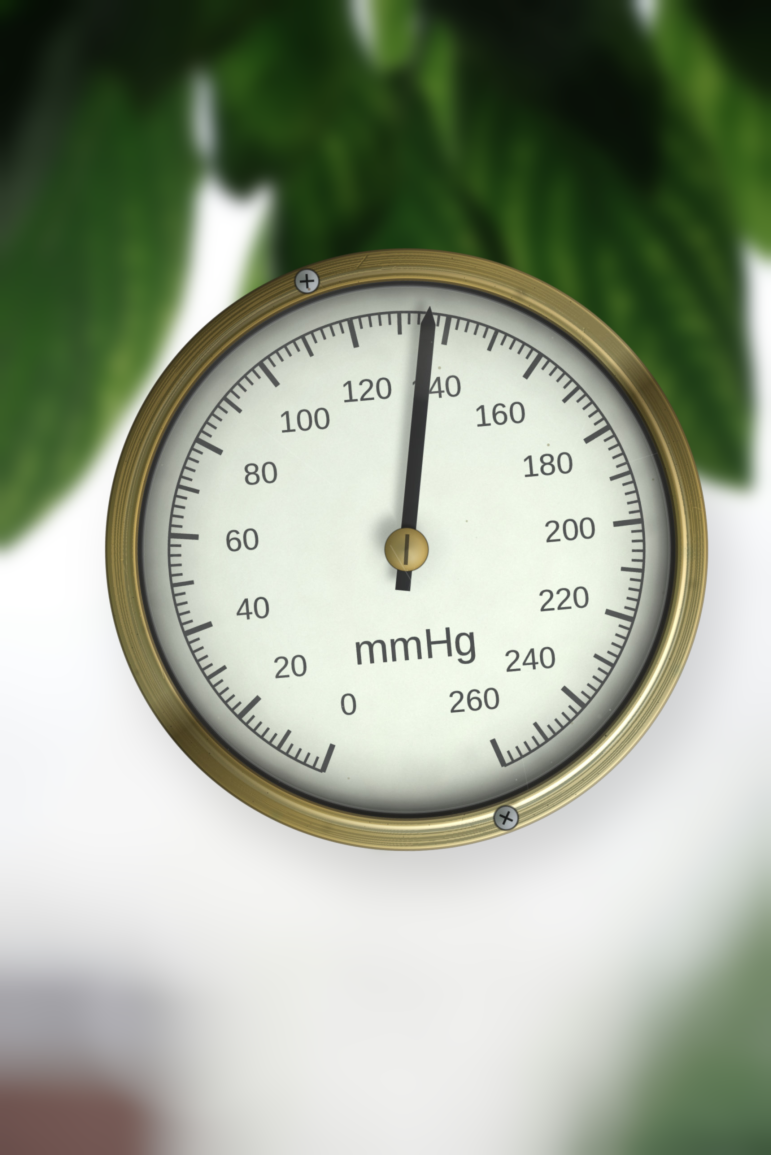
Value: 136 mmHg
